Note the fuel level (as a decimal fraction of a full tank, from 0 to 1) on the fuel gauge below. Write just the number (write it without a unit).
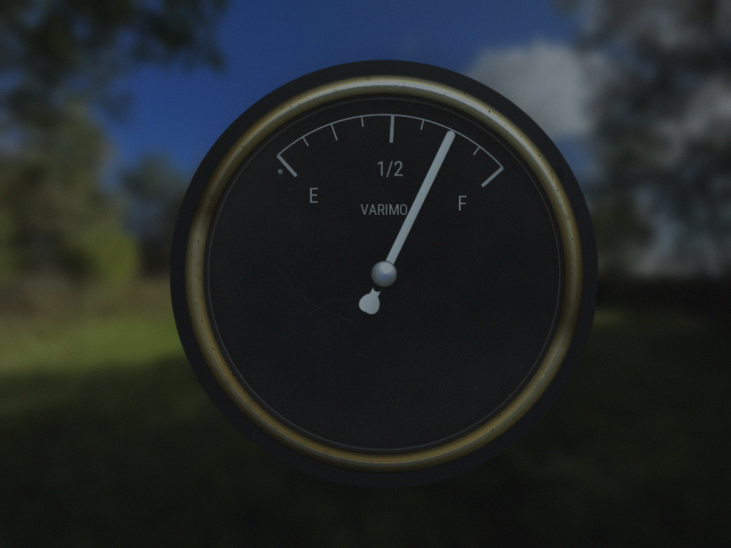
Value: 0.75
